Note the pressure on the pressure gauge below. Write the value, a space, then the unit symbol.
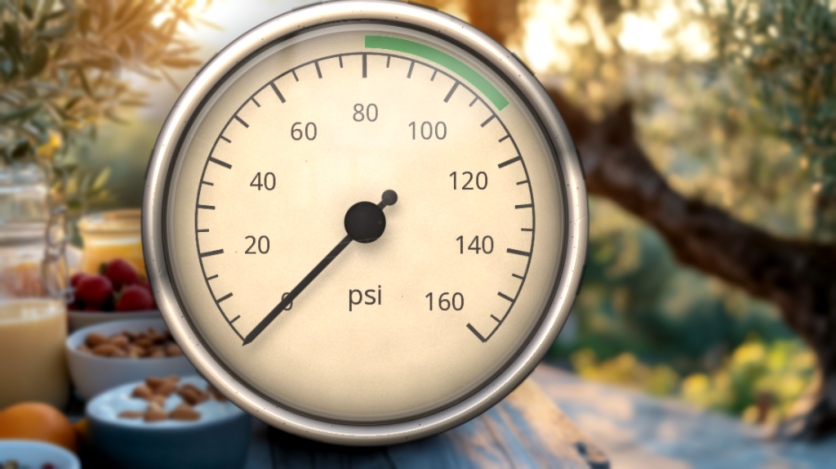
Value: 0 psi
